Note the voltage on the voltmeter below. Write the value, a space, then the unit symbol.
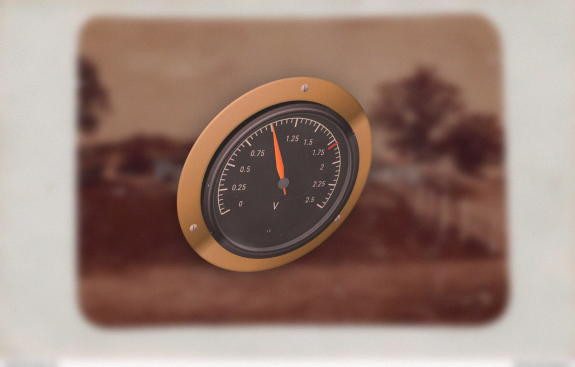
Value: 1 V
